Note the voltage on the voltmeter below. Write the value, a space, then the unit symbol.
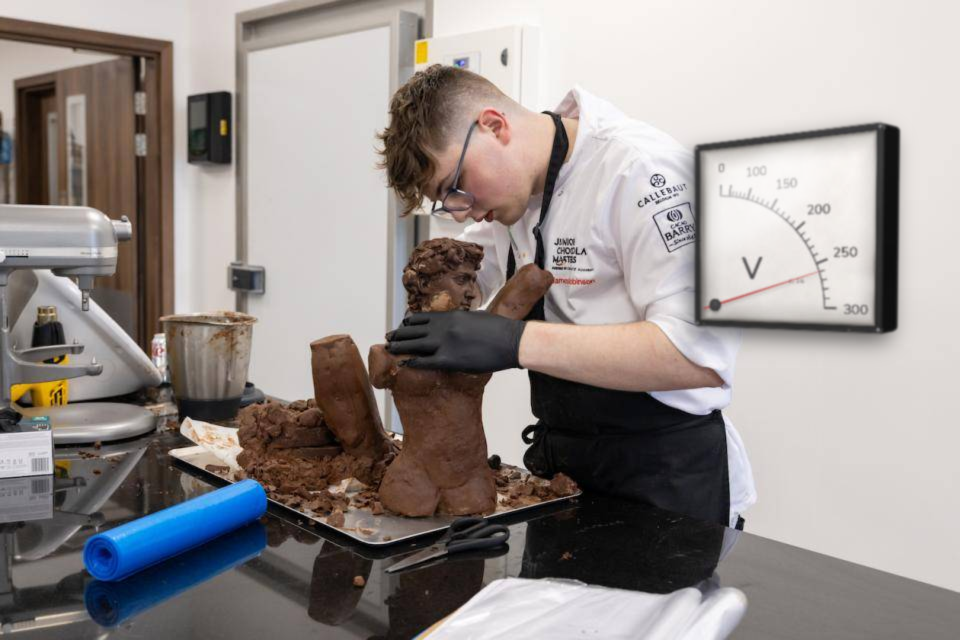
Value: 260 V
